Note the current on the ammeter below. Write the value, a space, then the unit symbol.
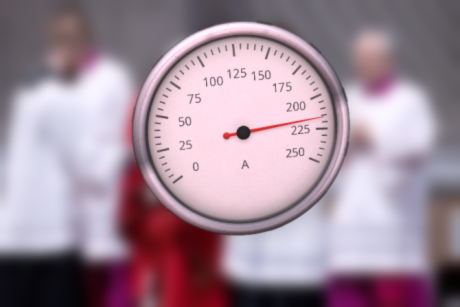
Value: 215 A
